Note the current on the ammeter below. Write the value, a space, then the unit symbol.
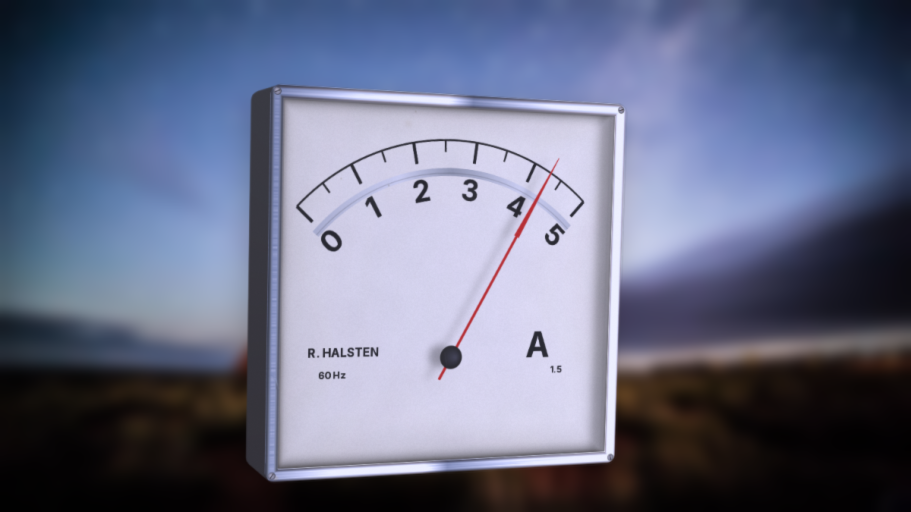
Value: 4.25 A
